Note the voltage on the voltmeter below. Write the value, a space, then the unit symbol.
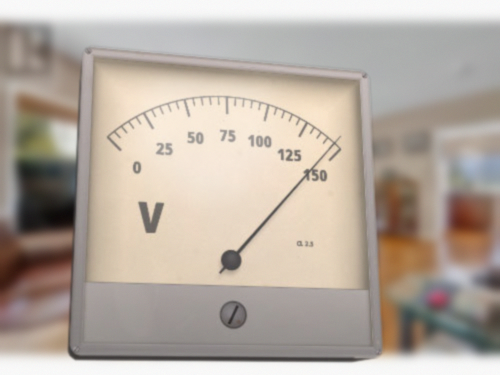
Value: 145 V
